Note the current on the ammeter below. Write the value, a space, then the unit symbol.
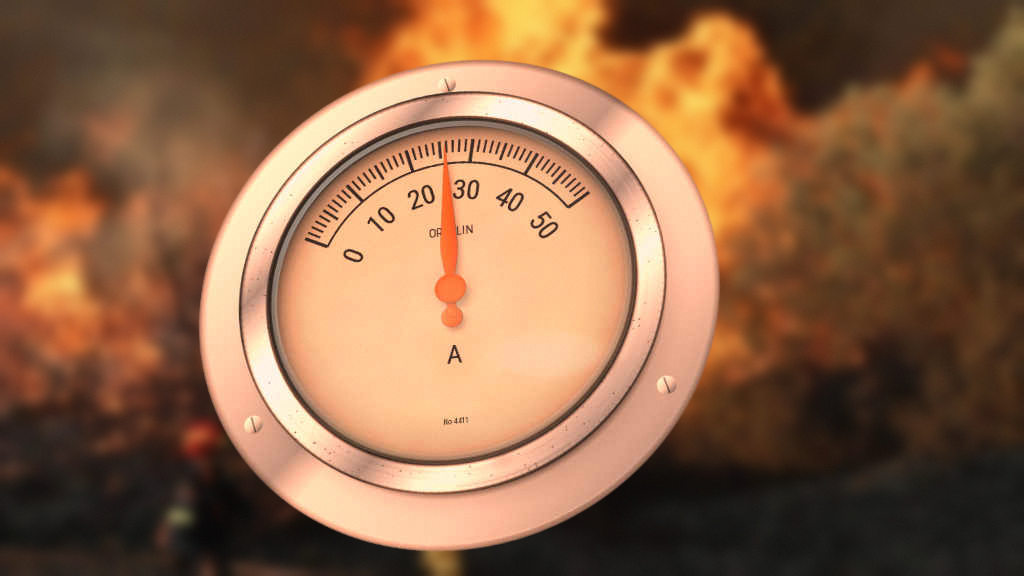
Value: 26 A
